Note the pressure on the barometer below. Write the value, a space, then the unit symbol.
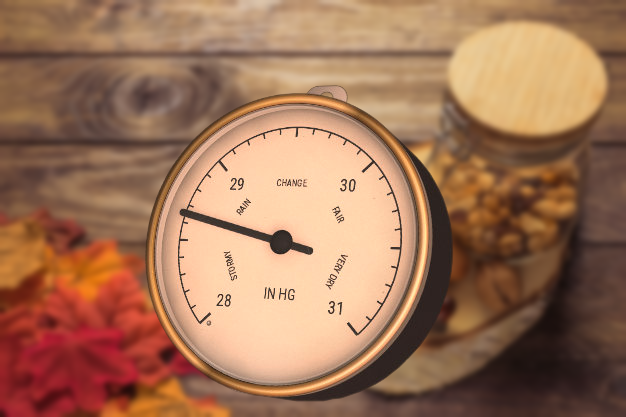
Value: 28.65 inHg
